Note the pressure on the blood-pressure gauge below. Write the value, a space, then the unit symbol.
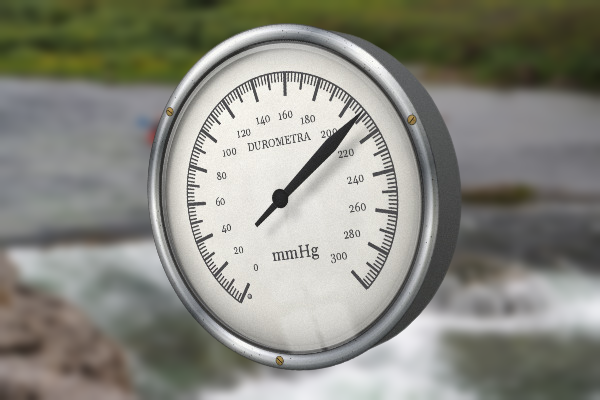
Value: 210 mmHg
